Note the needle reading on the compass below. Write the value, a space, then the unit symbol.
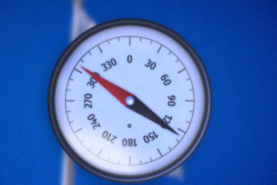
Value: 305 °
